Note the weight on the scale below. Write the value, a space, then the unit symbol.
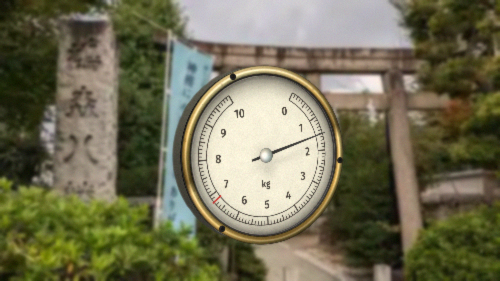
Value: 1.5 kg
